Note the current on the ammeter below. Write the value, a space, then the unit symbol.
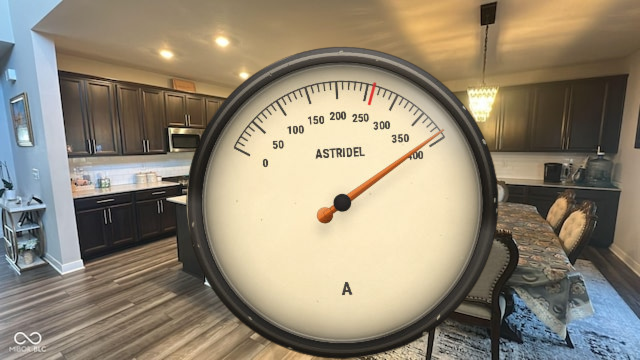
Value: 390 A
